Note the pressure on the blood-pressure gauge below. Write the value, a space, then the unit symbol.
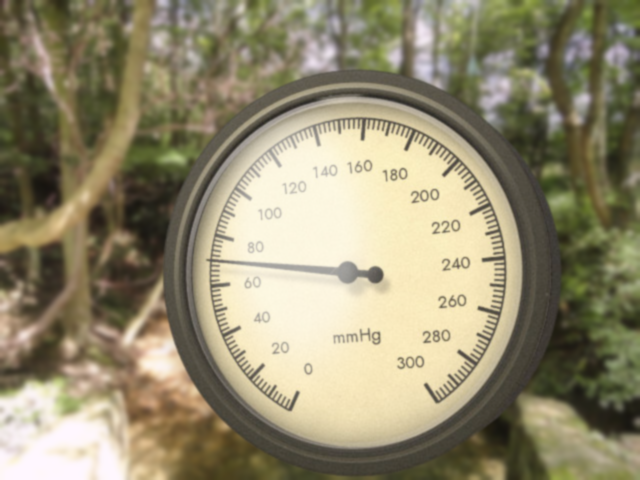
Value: 70 mmHg
